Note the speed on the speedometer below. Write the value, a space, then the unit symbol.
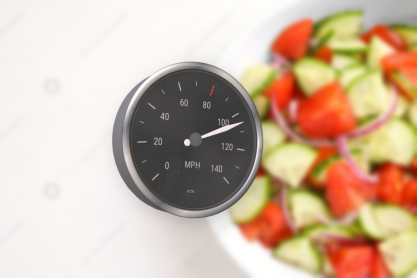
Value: 105 mph
